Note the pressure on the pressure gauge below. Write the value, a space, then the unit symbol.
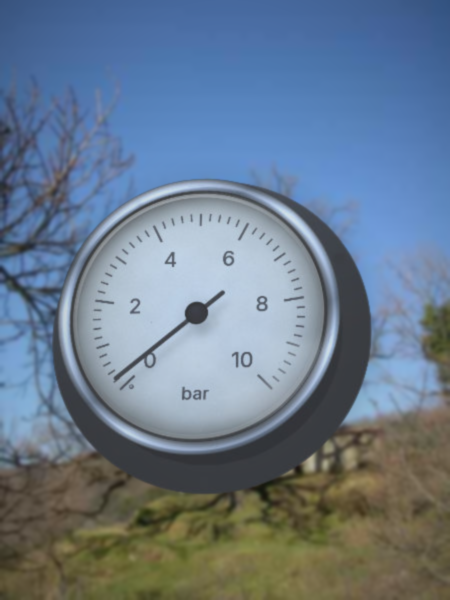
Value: 0.2 bar
